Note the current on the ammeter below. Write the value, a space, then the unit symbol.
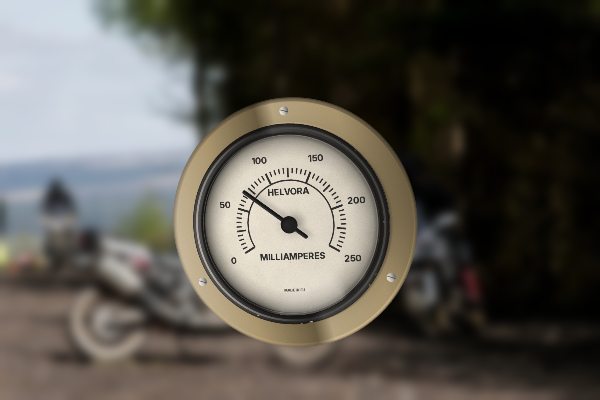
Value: 70 mA
